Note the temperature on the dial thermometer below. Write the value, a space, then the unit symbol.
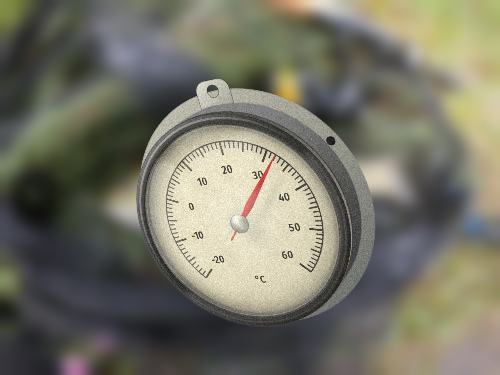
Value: 32 °C
